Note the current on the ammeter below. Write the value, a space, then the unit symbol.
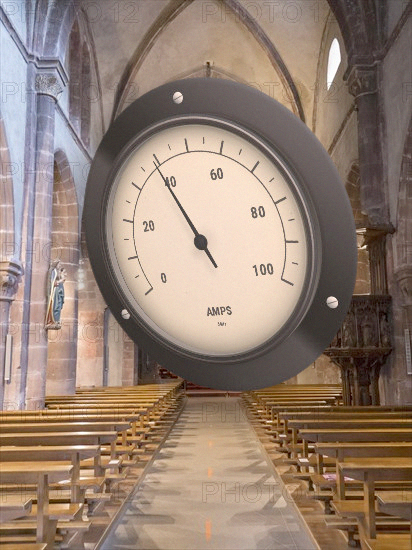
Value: 40 A
